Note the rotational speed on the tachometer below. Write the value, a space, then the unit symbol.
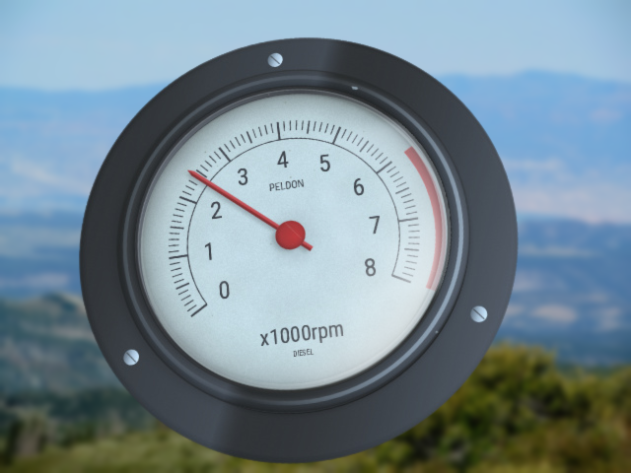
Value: 2400 rpm
